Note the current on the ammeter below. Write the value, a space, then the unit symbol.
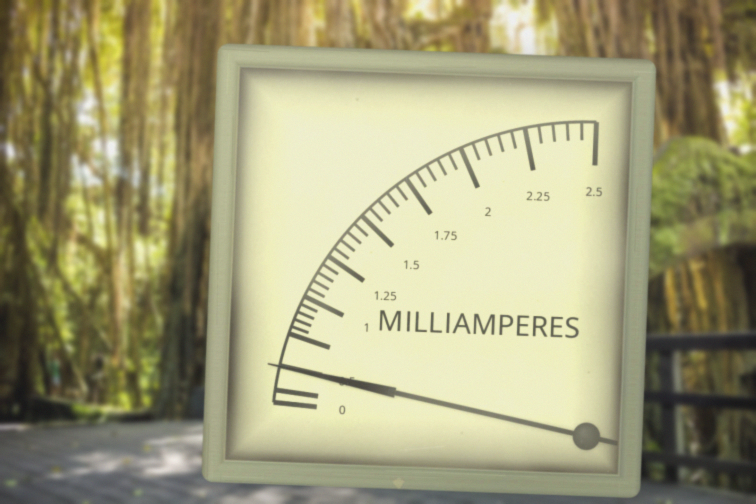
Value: 0.5 mA
